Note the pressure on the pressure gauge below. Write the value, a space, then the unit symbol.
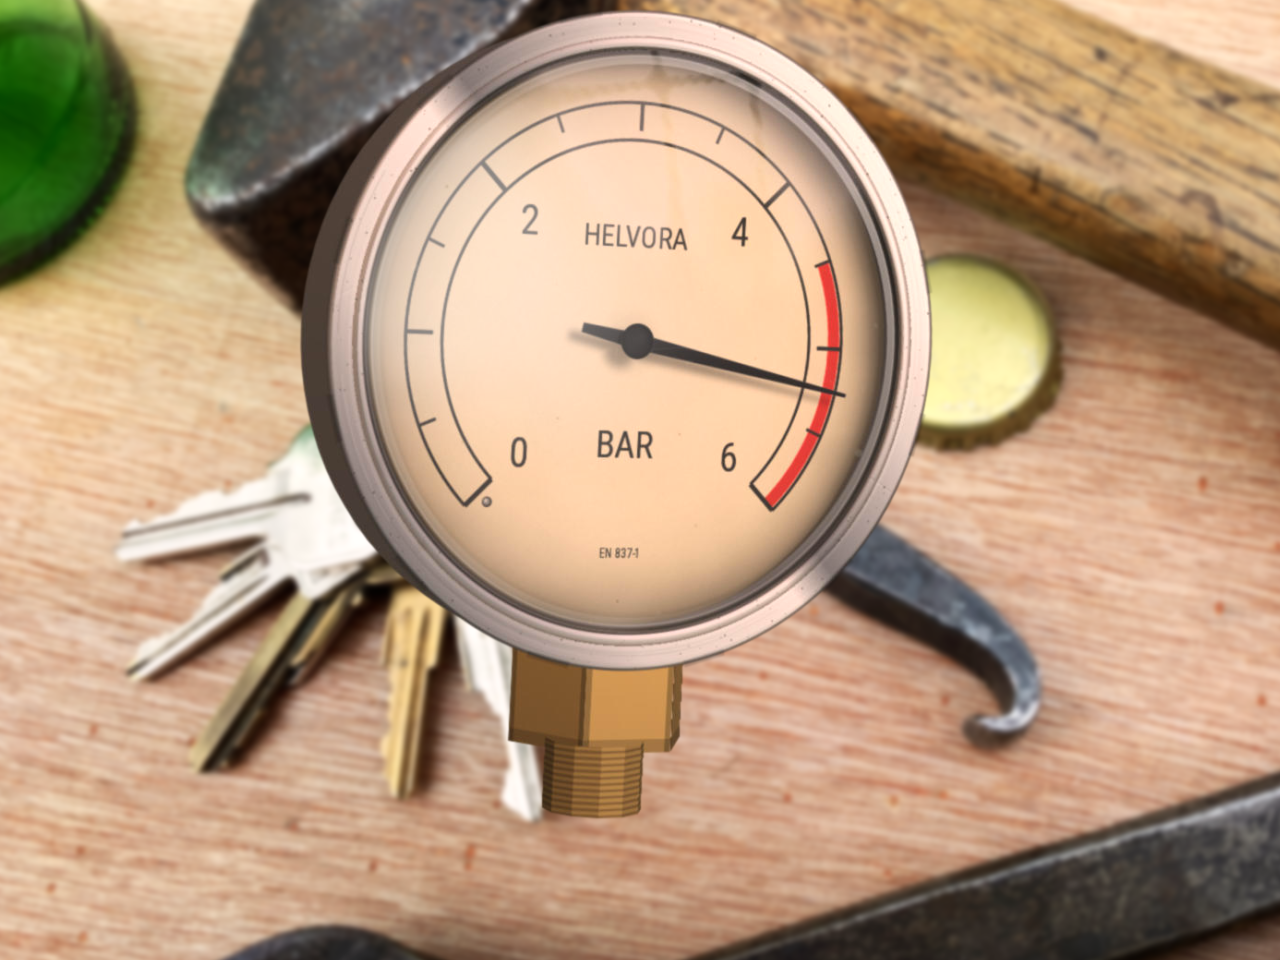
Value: 5.25 bar
